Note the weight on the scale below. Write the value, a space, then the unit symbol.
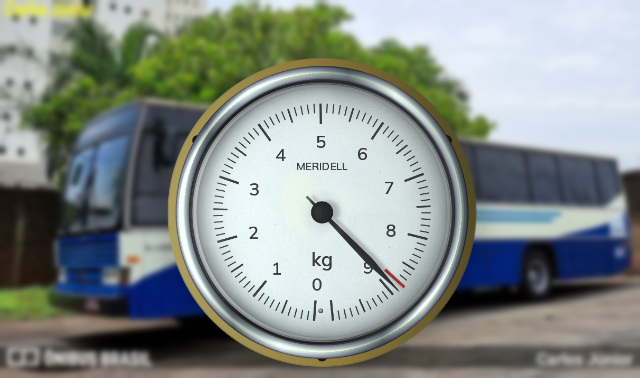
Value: 8.9 kg
